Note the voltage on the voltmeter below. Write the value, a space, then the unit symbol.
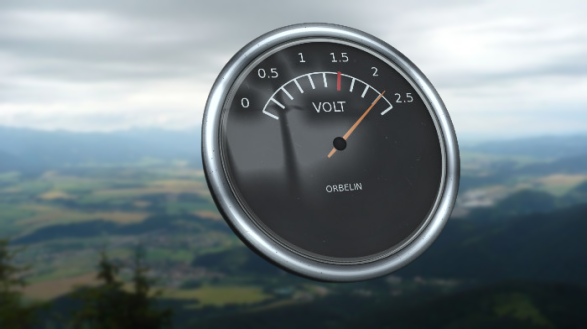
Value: 2.25 V
